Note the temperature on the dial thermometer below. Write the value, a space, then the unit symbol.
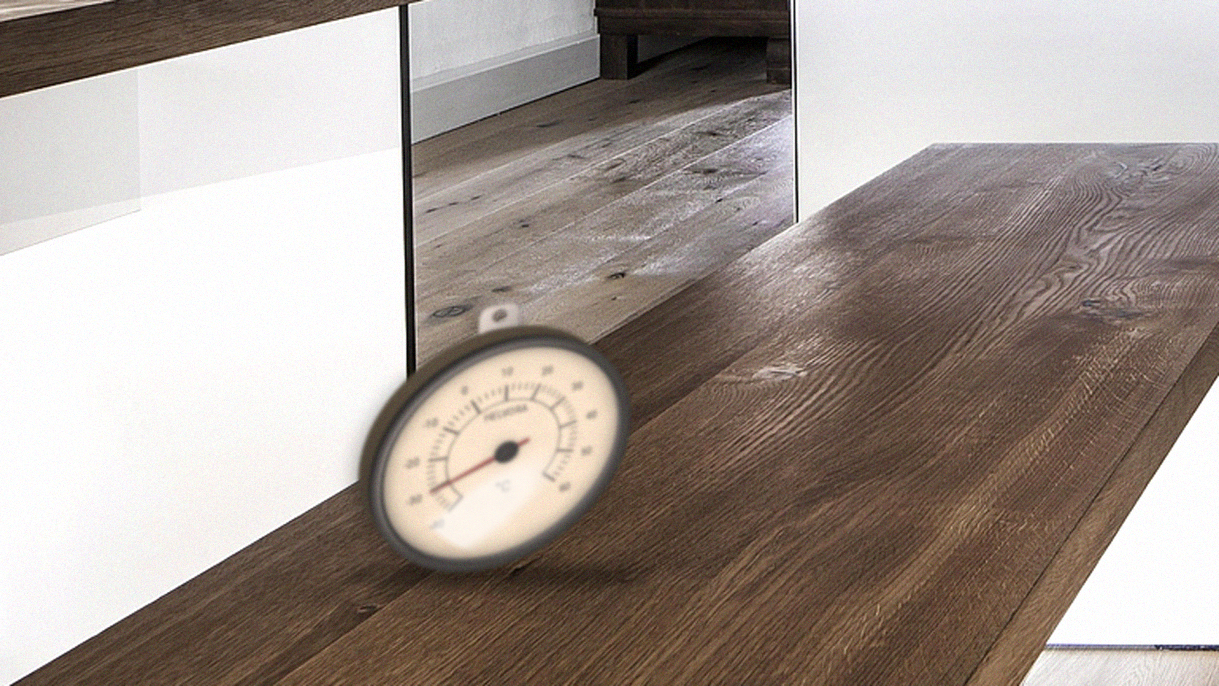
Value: -30 °C
